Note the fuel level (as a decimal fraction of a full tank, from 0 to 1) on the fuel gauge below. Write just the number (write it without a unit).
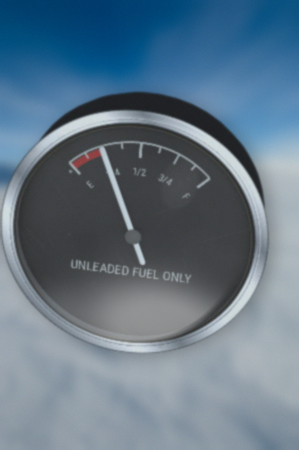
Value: 0.25
